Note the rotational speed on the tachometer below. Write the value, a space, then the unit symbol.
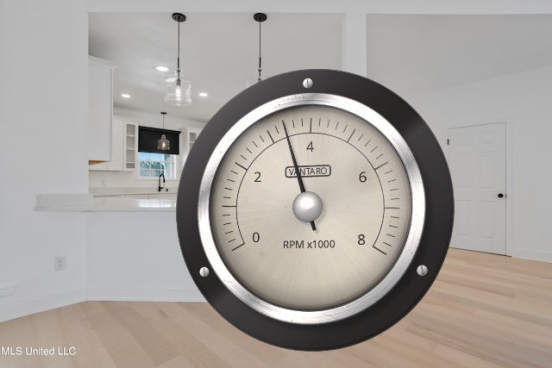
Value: 3400 rpm
